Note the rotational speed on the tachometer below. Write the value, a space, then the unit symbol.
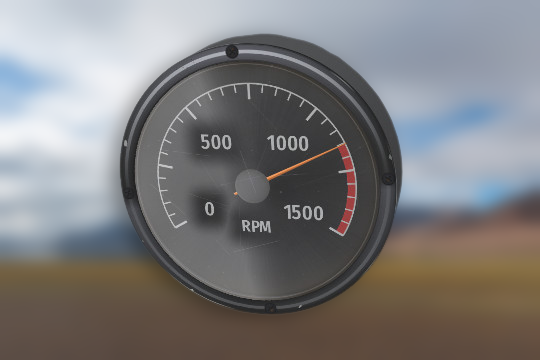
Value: 1150 rpm
